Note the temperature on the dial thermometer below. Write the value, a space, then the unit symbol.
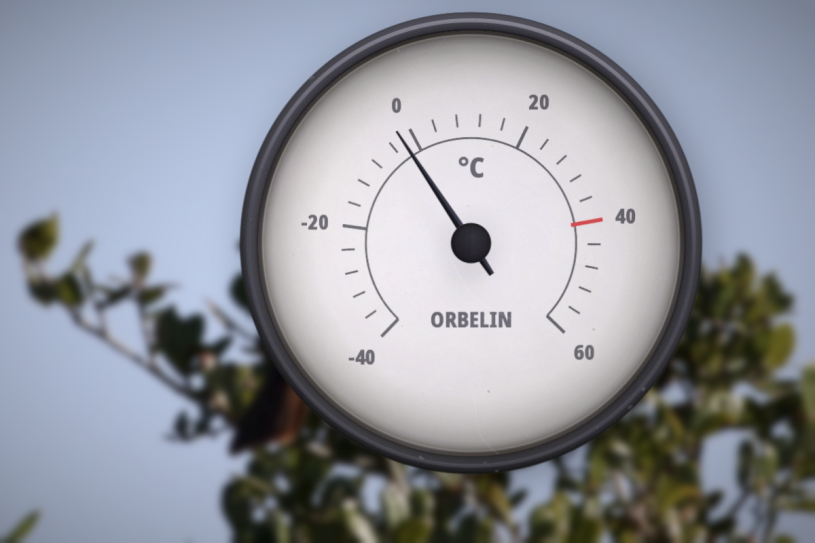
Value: -2 °C
